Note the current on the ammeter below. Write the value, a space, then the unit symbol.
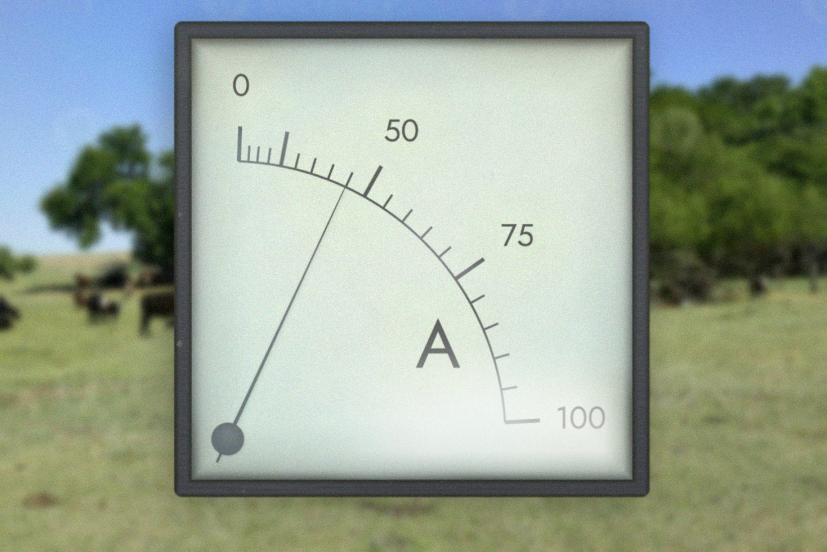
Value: 45 A
